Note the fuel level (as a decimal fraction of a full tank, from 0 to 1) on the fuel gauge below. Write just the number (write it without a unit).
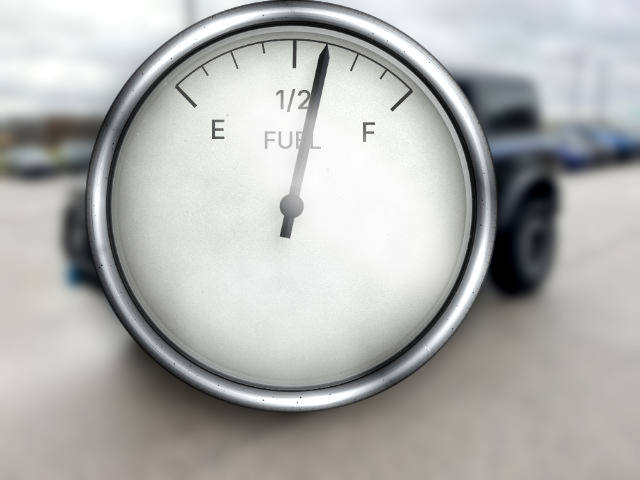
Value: 0.625
